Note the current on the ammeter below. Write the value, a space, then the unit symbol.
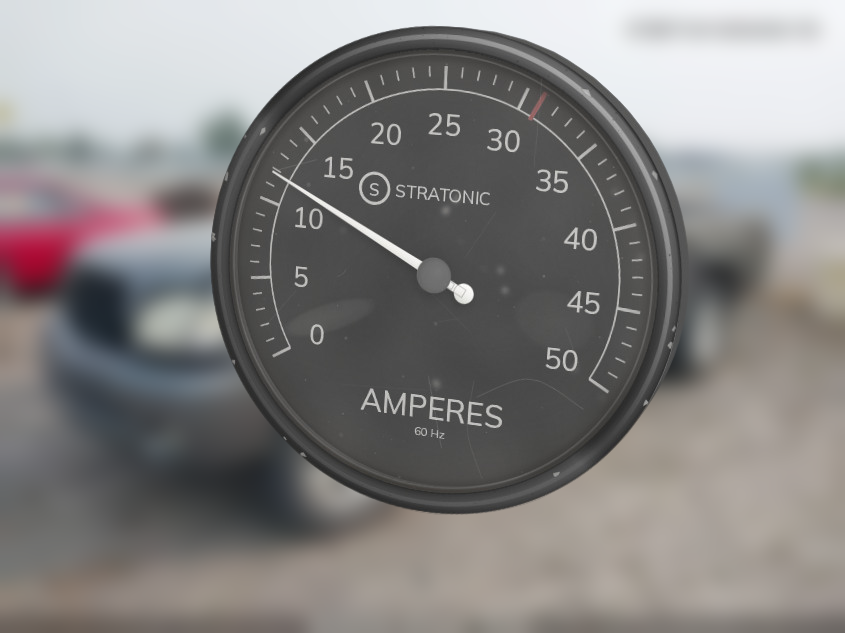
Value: 12 A
